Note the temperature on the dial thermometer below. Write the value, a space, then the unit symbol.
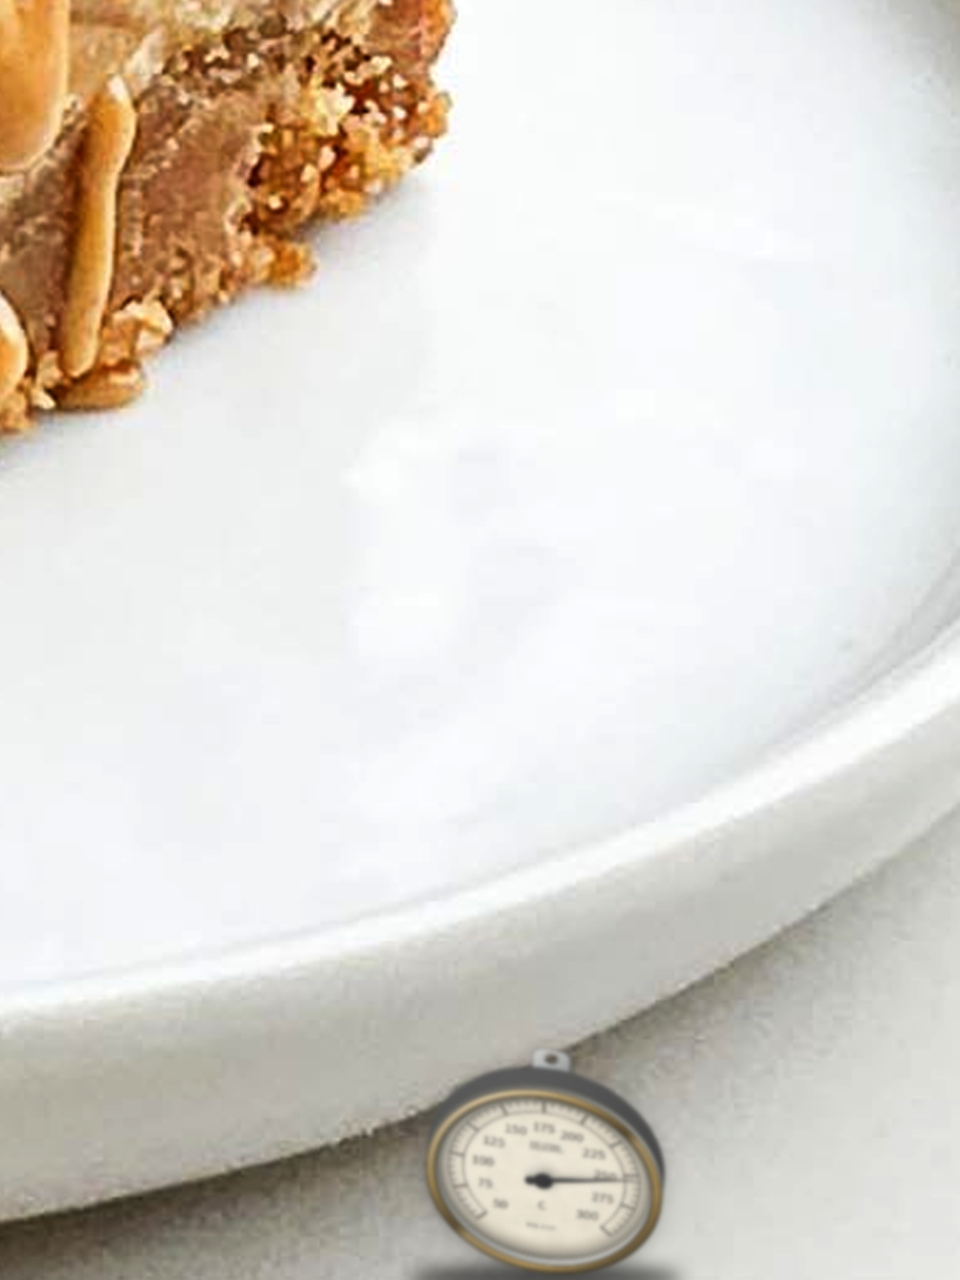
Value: 250 °C
